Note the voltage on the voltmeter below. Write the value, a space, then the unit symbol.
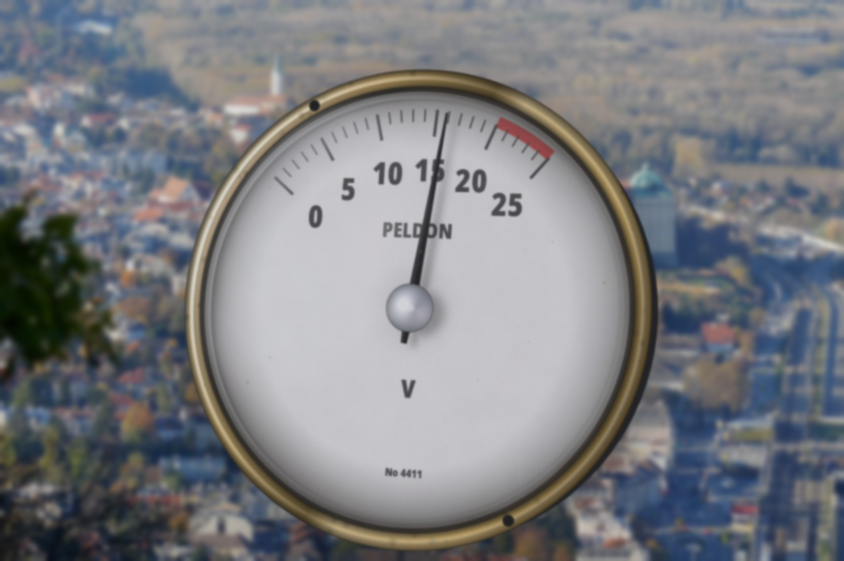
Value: 16 V
